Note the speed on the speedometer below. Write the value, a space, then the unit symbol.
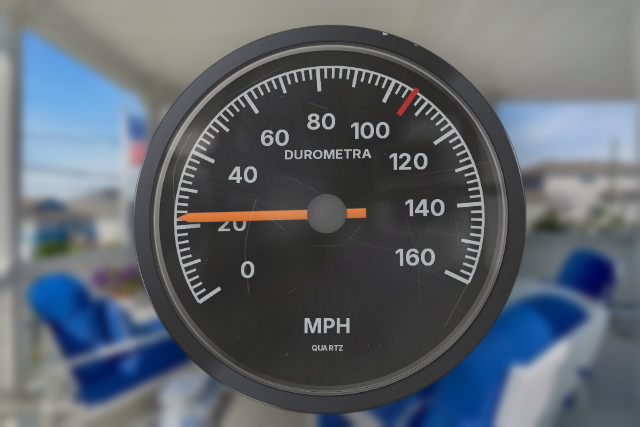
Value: 22 mph
